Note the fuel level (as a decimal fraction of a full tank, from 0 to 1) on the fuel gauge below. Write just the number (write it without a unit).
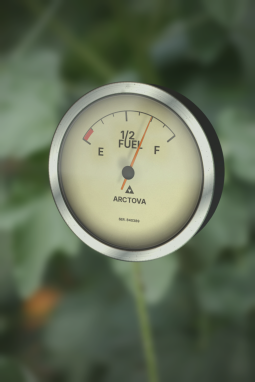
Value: 0.75
